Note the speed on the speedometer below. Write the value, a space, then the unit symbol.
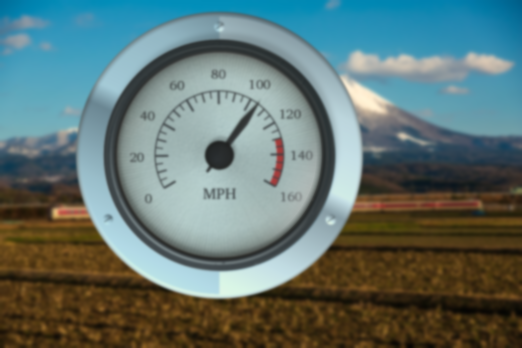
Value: 105 mph
